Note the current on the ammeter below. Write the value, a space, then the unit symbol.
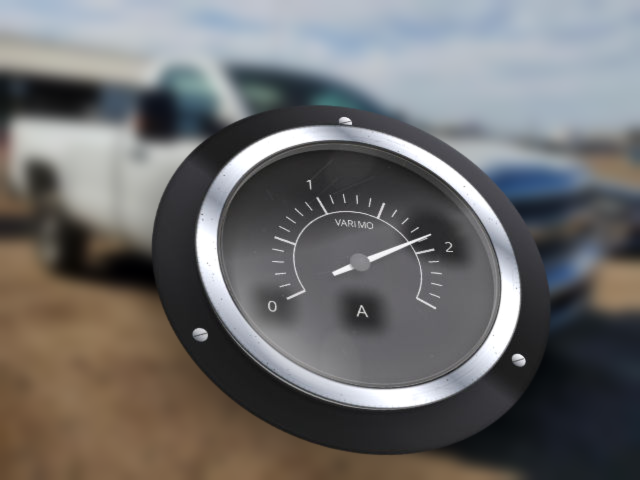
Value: 1.9 A
